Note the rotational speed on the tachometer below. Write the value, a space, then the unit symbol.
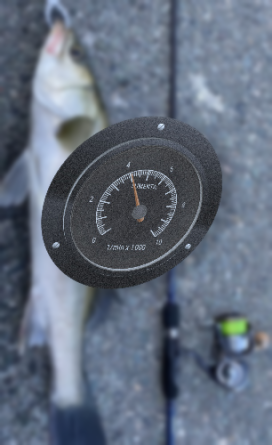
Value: 4000 rpm
